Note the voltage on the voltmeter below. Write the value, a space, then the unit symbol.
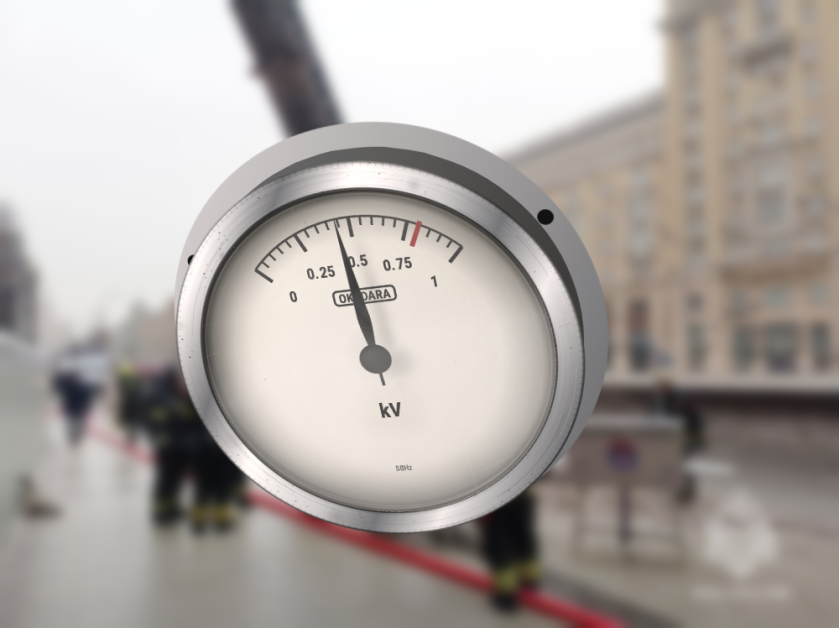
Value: 0.45 kV
